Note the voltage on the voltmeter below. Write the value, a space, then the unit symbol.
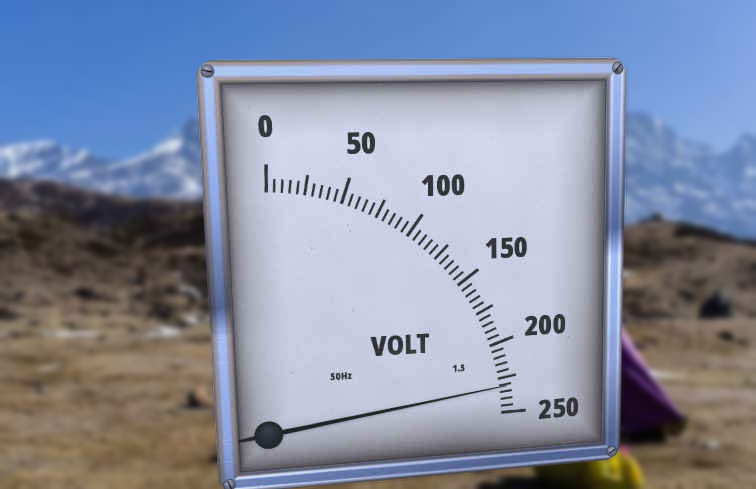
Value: 230 V
